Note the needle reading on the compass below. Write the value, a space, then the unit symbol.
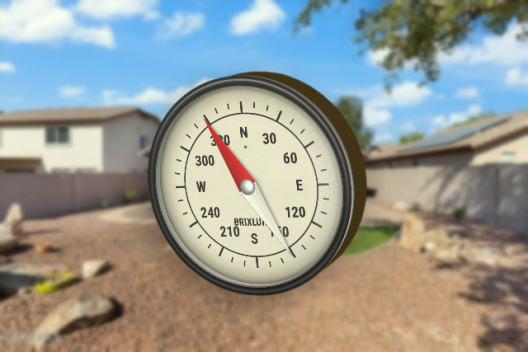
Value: 330 °
